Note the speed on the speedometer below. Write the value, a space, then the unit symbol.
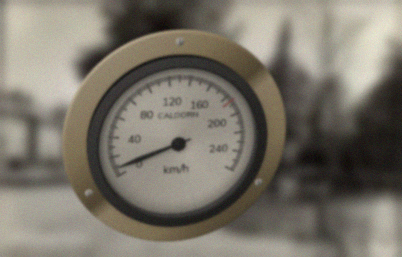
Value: 10 km/h
